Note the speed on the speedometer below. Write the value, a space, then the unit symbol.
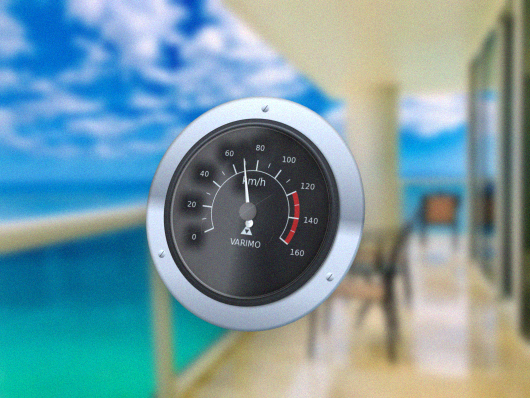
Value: 70 km/h
